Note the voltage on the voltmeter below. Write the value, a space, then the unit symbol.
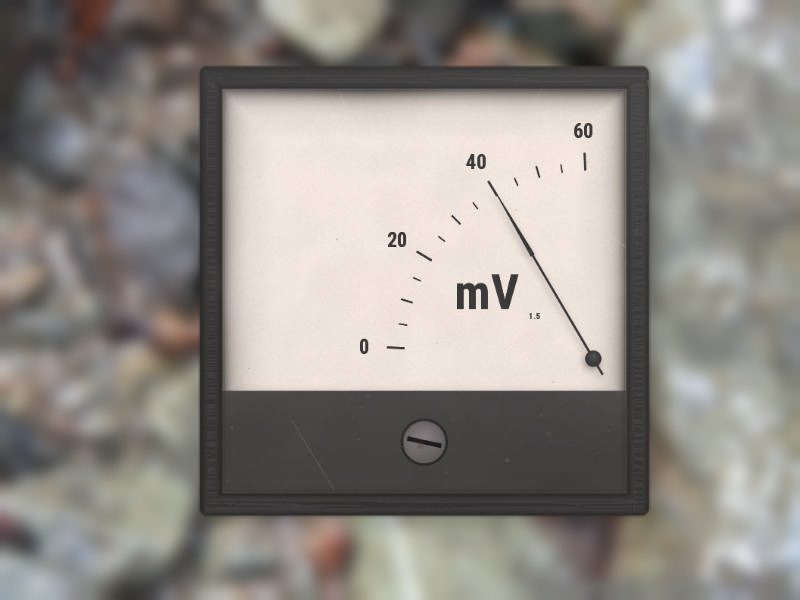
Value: 40 mV
